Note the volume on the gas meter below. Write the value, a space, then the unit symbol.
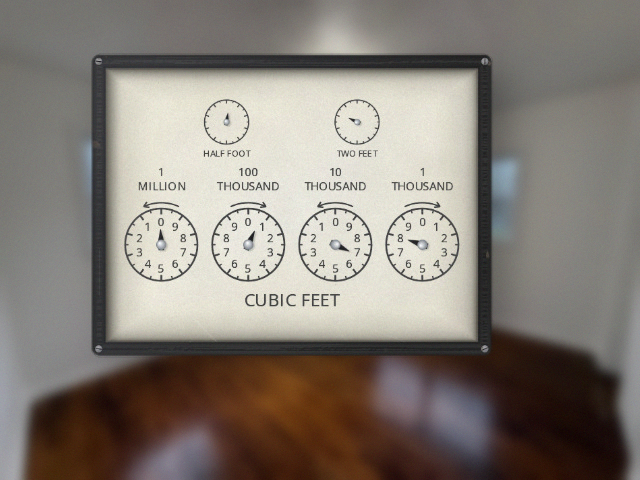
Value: 6800 ft³
